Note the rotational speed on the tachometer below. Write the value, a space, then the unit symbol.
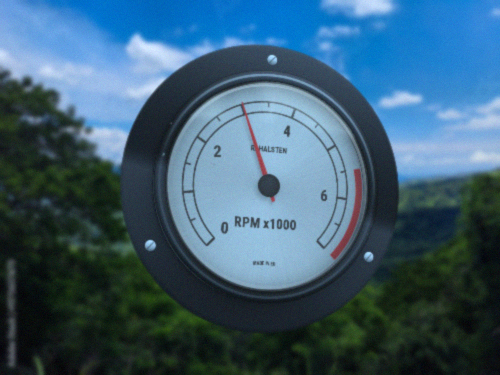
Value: 3000 rpm
